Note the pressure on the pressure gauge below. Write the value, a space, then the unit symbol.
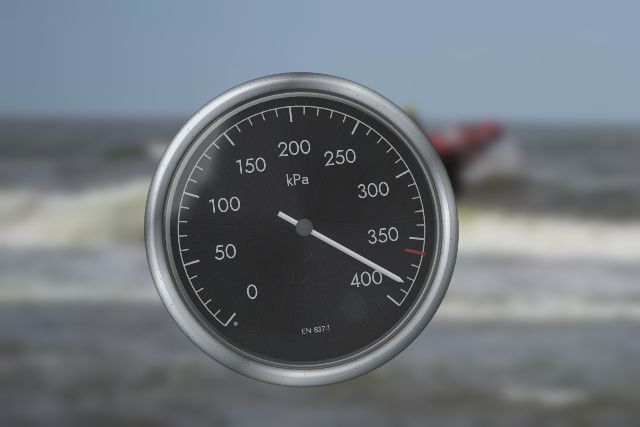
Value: 385 kPa
